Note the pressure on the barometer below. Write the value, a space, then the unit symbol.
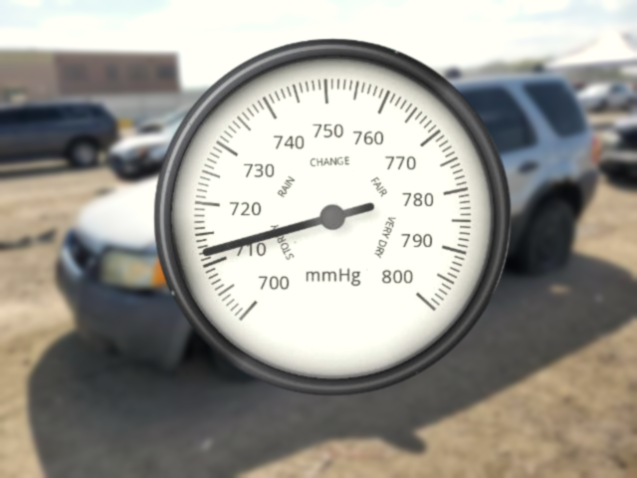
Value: 712 mmHg
